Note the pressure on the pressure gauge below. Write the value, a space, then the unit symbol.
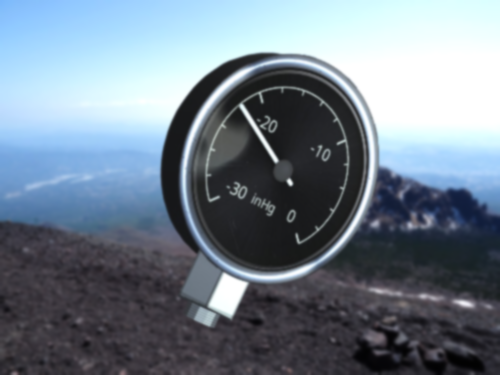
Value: -22 inHg
